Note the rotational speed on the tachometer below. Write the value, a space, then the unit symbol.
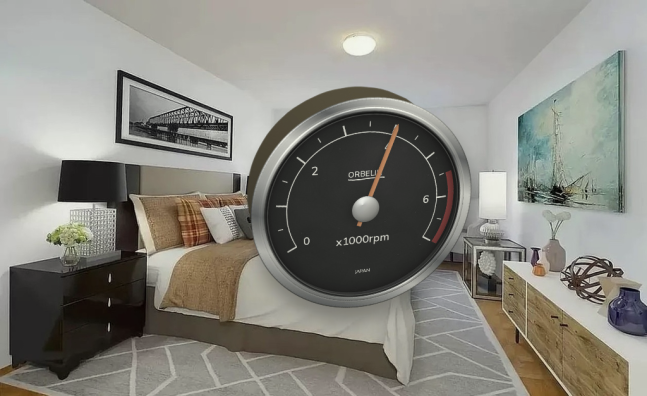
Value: 4000 rpm
